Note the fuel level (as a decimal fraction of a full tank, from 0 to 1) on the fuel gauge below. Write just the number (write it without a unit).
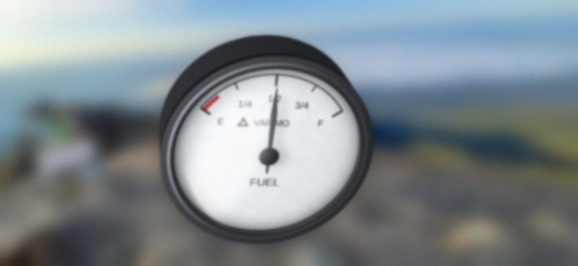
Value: 0.5
